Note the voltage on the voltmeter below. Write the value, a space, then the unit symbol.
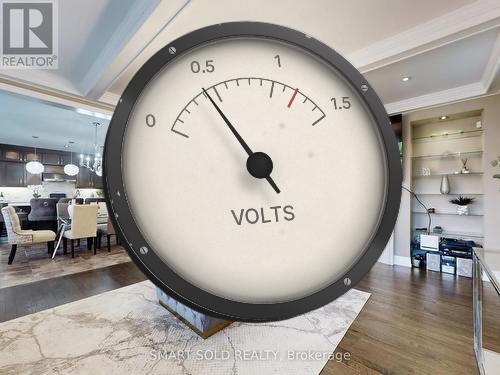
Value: 0.4 V
